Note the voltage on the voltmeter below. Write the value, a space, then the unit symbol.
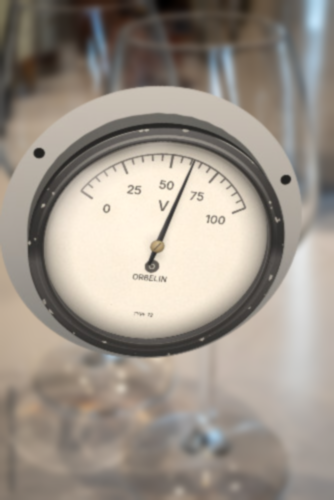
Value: 60 V
